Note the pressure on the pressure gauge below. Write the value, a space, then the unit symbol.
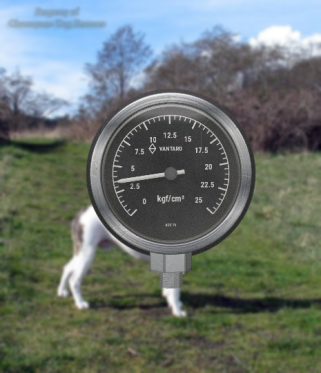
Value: 3.5 kg/cm²
